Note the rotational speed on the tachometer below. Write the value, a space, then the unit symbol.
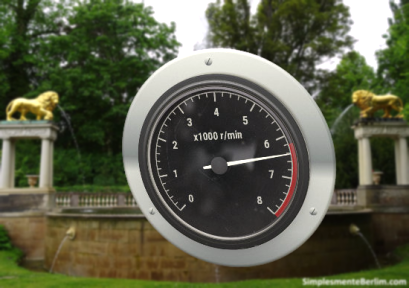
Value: 6400 rpm
